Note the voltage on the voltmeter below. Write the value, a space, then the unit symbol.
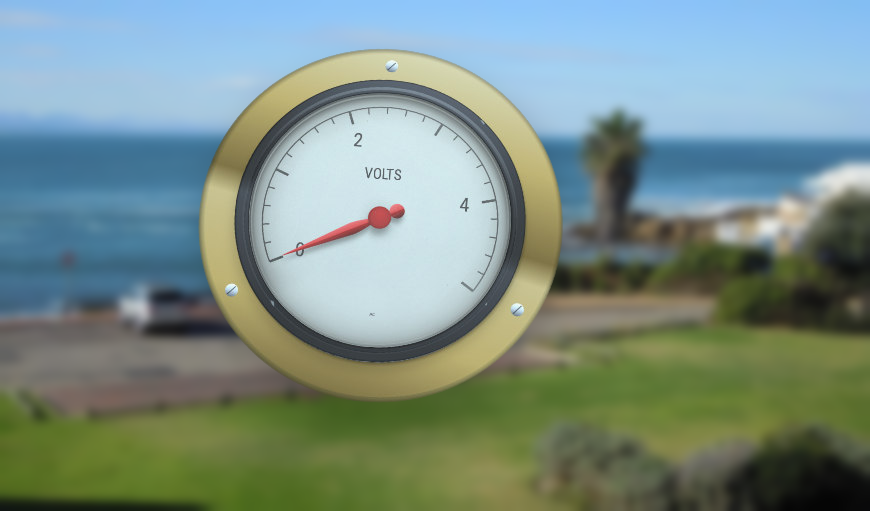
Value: 0 V
